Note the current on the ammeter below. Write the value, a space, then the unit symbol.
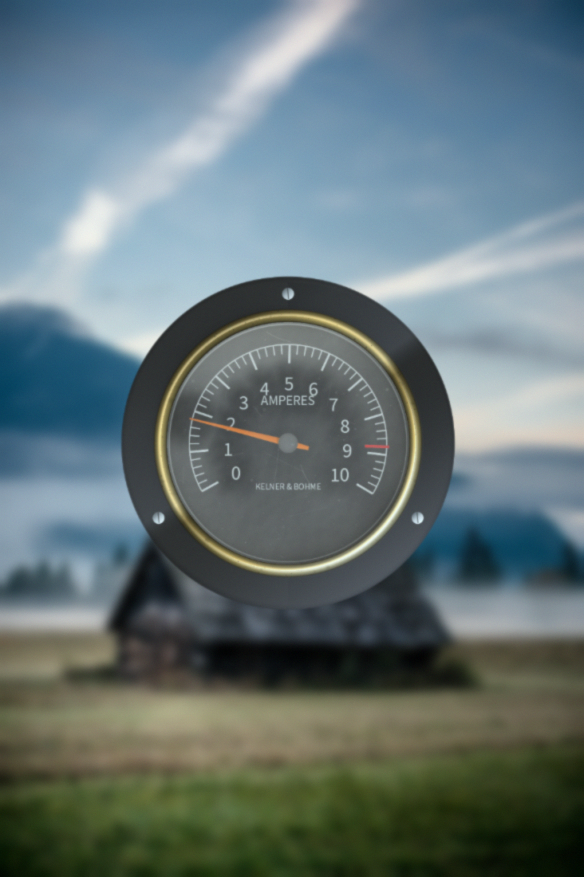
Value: 1.8 A
